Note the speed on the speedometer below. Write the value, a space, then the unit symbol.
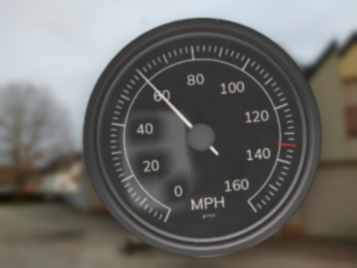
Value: 60 mph
